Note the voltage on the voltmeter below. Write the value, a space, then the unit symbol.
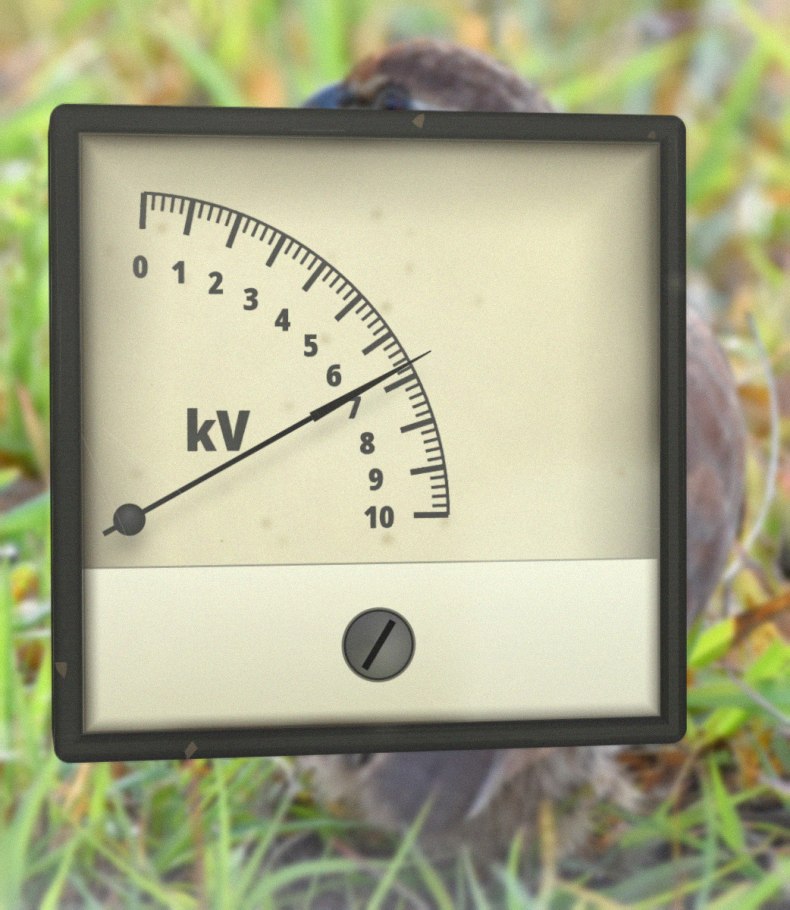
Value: 6.7 kV
